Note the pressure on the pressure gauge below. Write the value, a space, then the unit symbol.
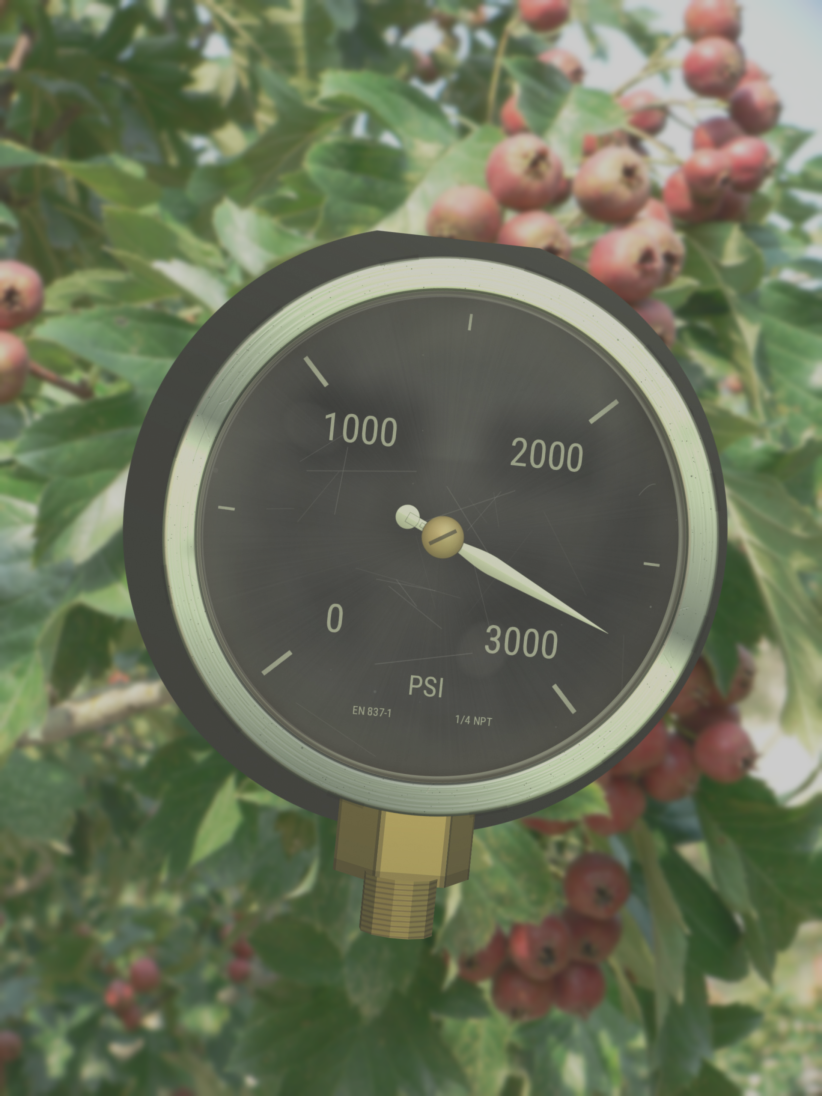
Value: 2750 psi
